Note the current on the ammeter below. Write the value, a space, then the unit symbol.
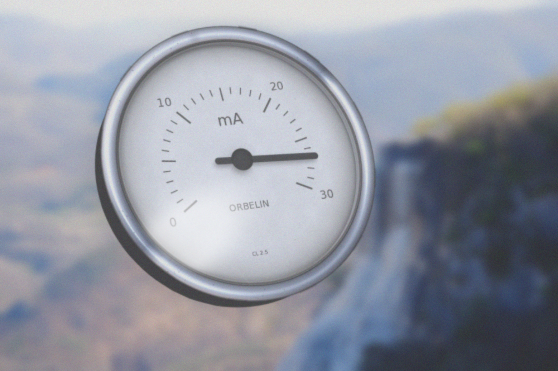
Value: 27 mA
